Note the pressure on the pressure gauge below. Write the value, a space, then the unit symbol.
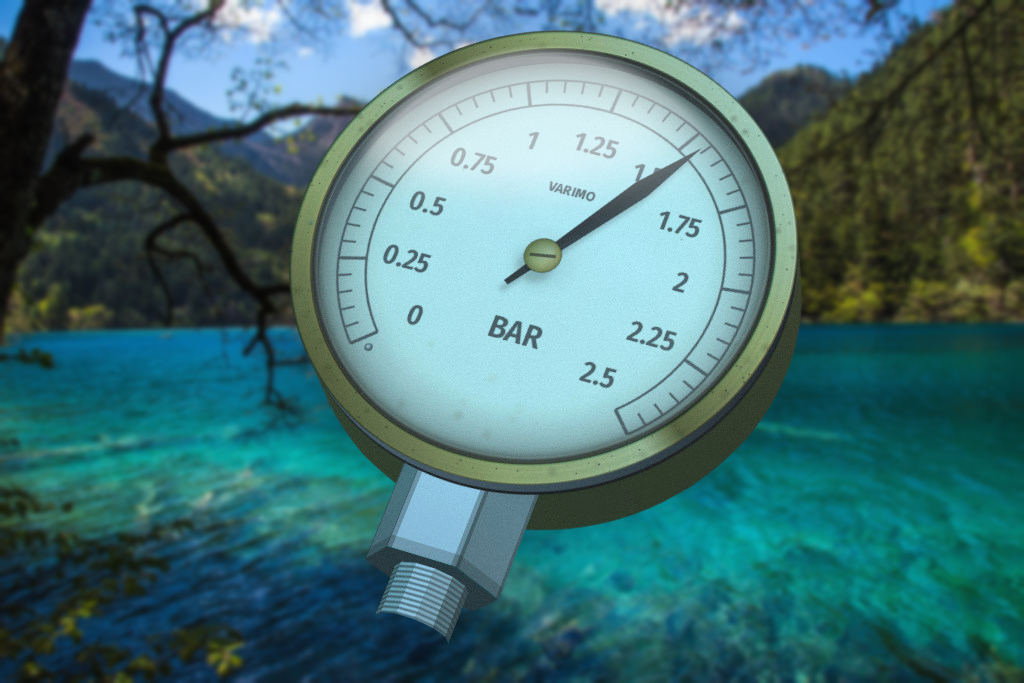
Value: 1.55 bar
